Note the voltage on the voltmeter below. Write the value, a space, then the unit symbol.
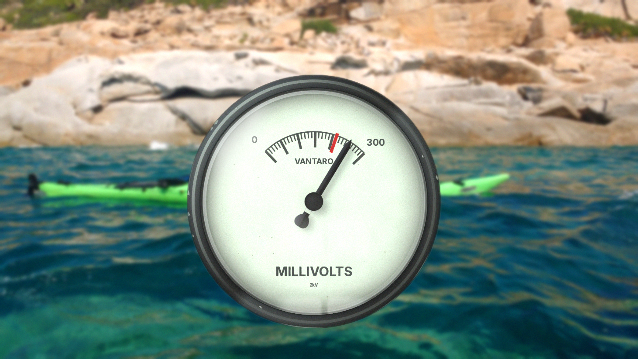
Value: 250 mV
